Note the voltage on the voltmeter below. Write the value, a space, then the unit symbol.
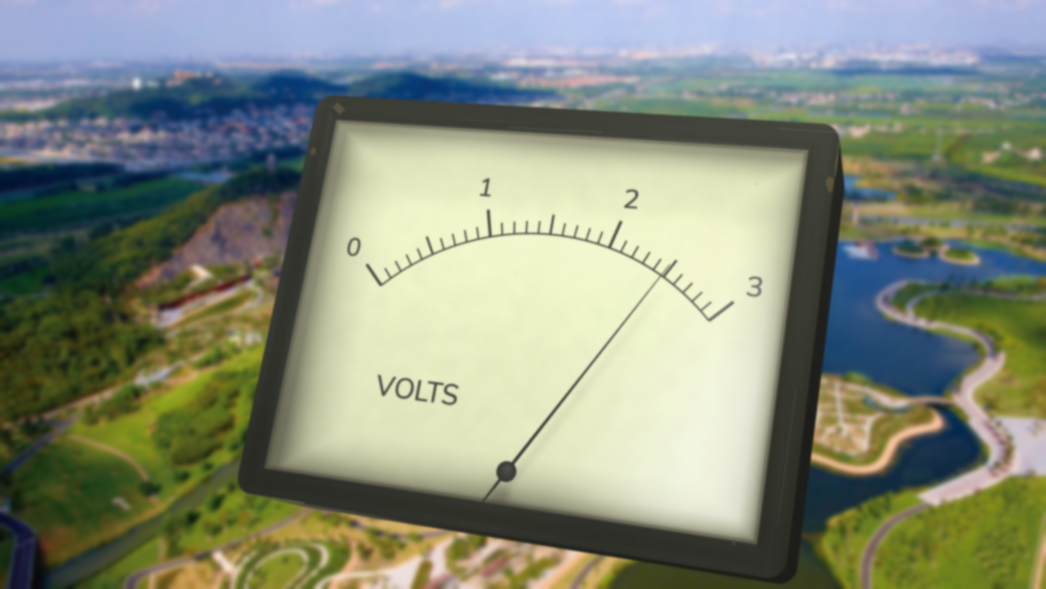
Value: 2.5 V
